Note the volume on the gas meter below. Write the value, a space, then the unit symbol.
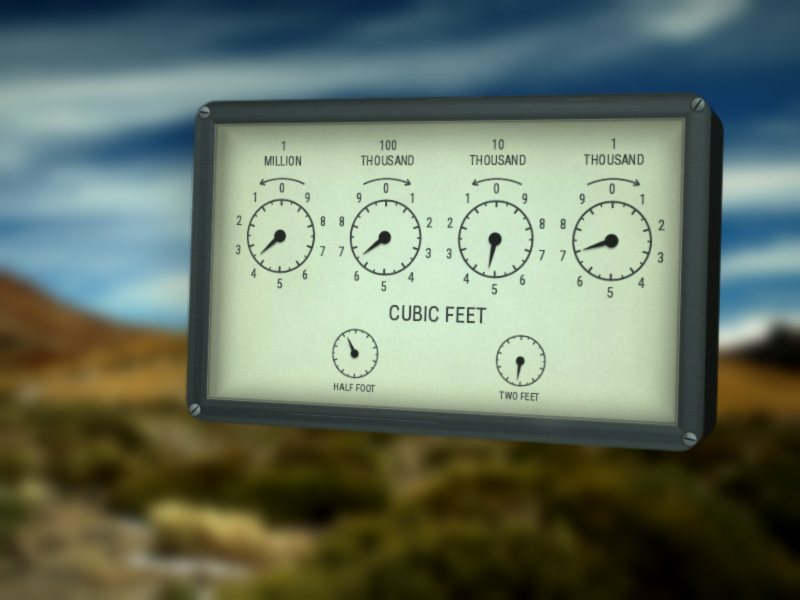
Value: 364700 ft³
